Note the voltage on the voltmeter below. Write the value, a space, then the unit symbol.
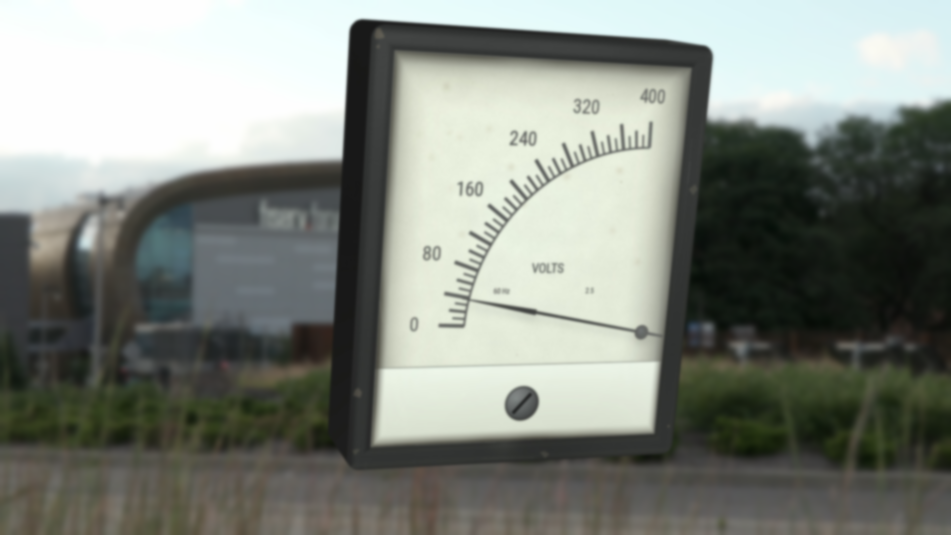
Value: 40 V
